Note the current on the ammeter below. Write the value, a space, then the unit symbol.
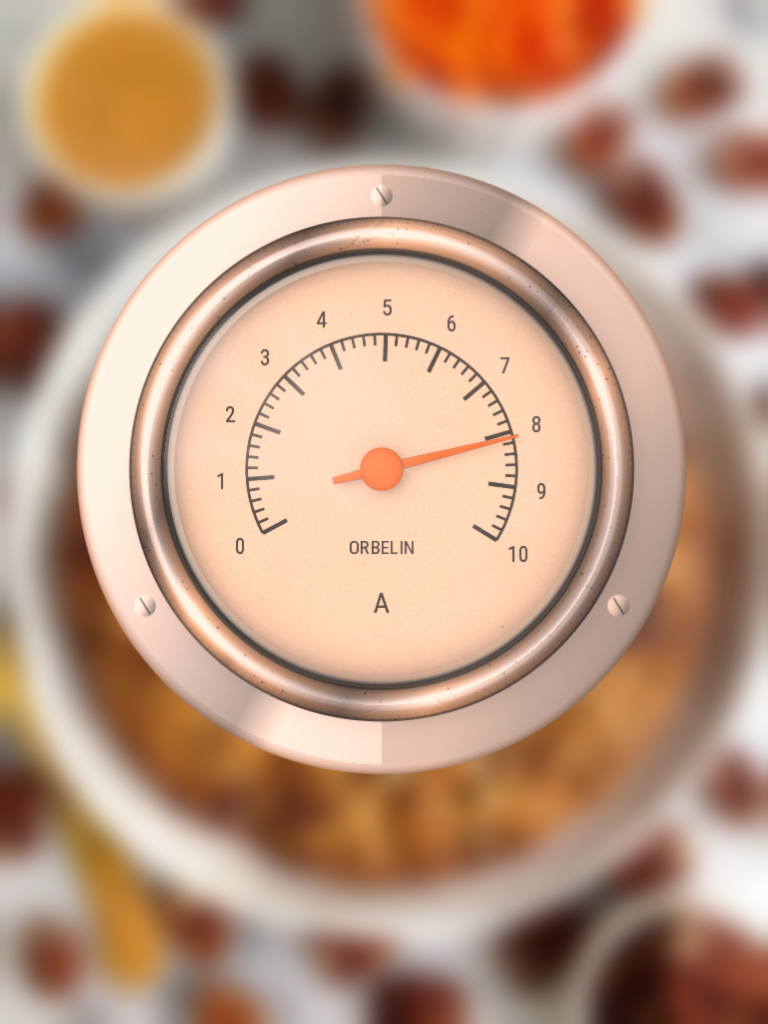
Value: 8.1 A
